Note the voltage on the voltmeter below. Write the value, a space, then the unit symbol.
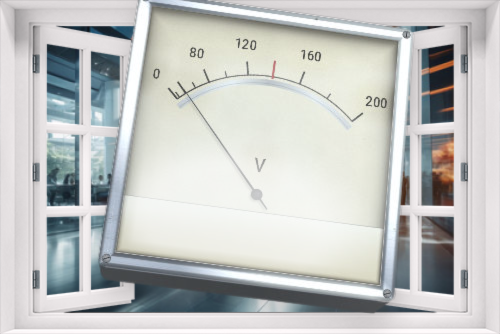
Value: 40 V
